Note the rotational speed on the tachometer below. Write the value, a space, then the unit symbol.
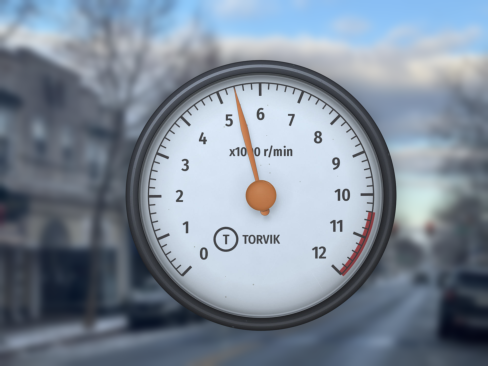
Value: 5400 rpm
